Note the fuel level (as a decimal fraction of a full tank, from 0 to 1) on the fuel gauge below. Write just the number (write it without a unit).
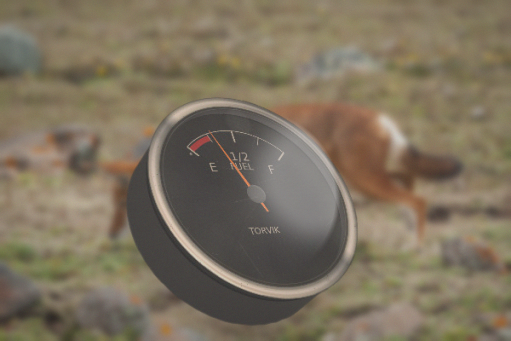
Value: 0.25
